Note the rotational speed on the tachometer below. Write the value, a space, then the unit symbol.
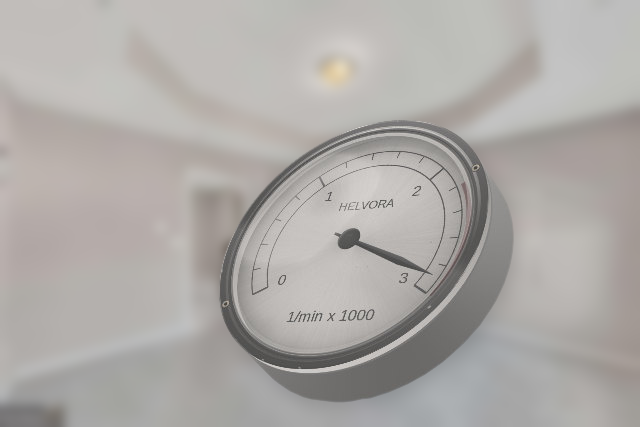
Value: 2900 rpm
